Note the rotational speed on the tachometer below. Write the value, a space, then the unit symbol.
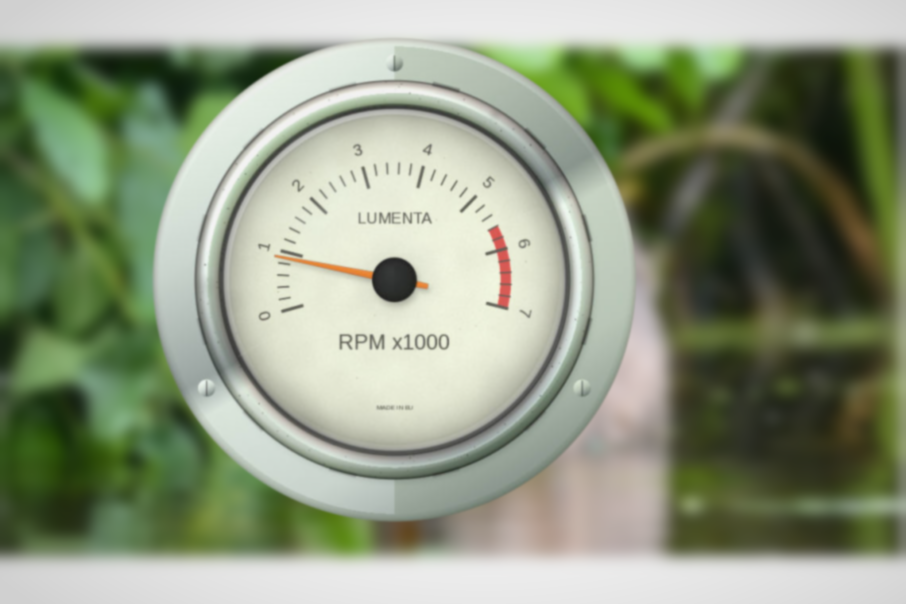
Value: 900 rpm
